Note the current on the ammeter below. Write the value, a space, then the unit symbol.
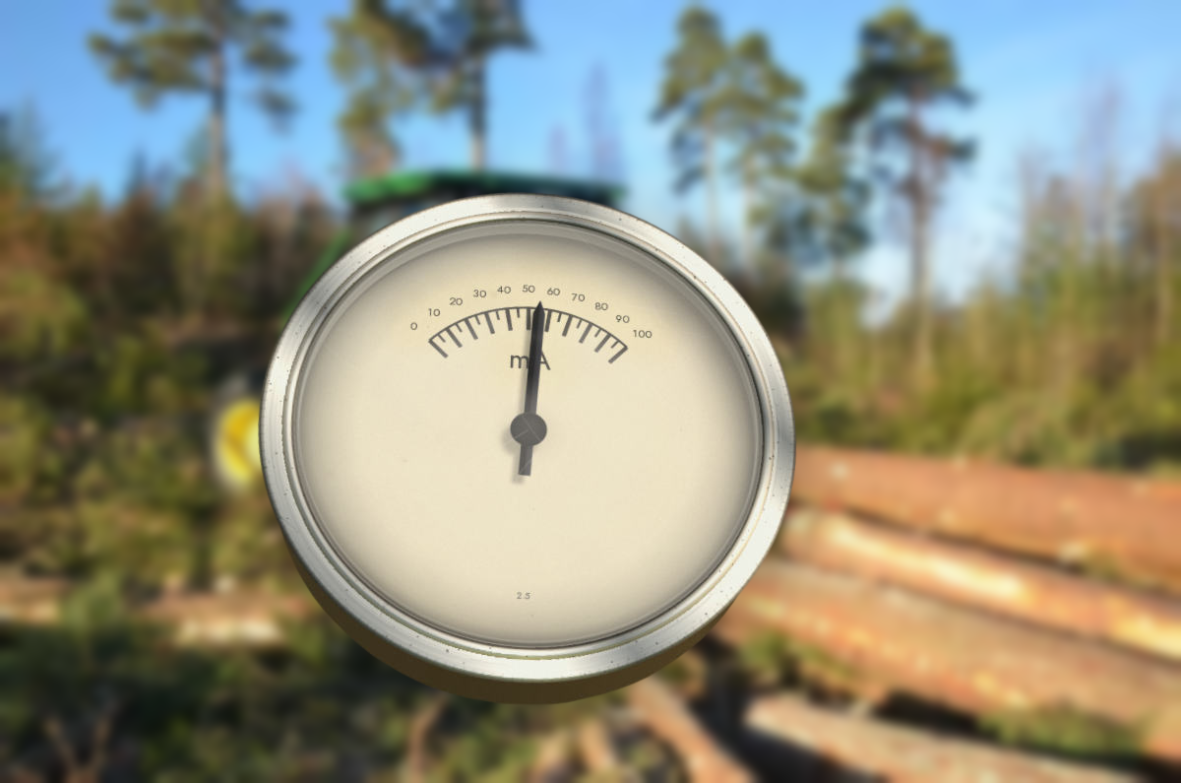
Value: 55 mA
